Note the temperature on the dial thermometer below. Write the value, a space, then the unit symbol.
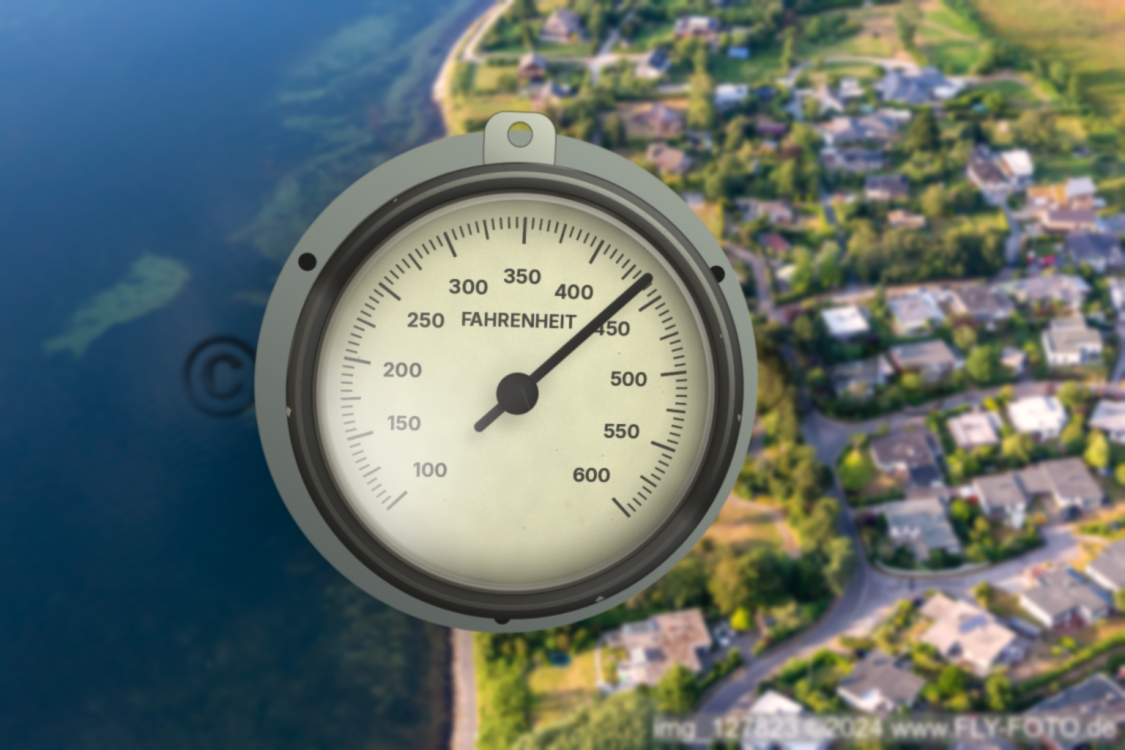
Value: 435 °F
